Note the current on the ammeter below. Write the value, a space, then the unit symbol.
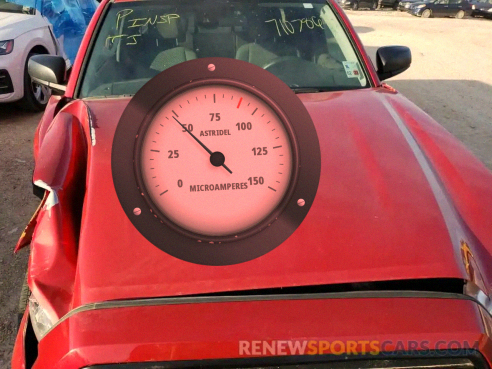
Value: 47.5 µA
